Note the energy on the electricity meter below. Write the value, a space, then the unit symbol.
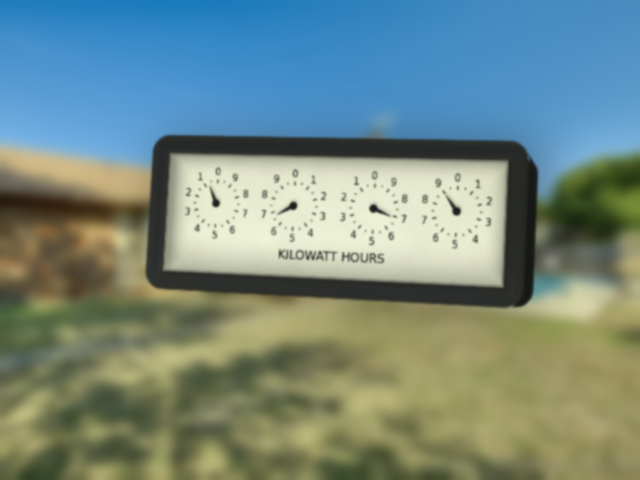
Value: 669 kWh
